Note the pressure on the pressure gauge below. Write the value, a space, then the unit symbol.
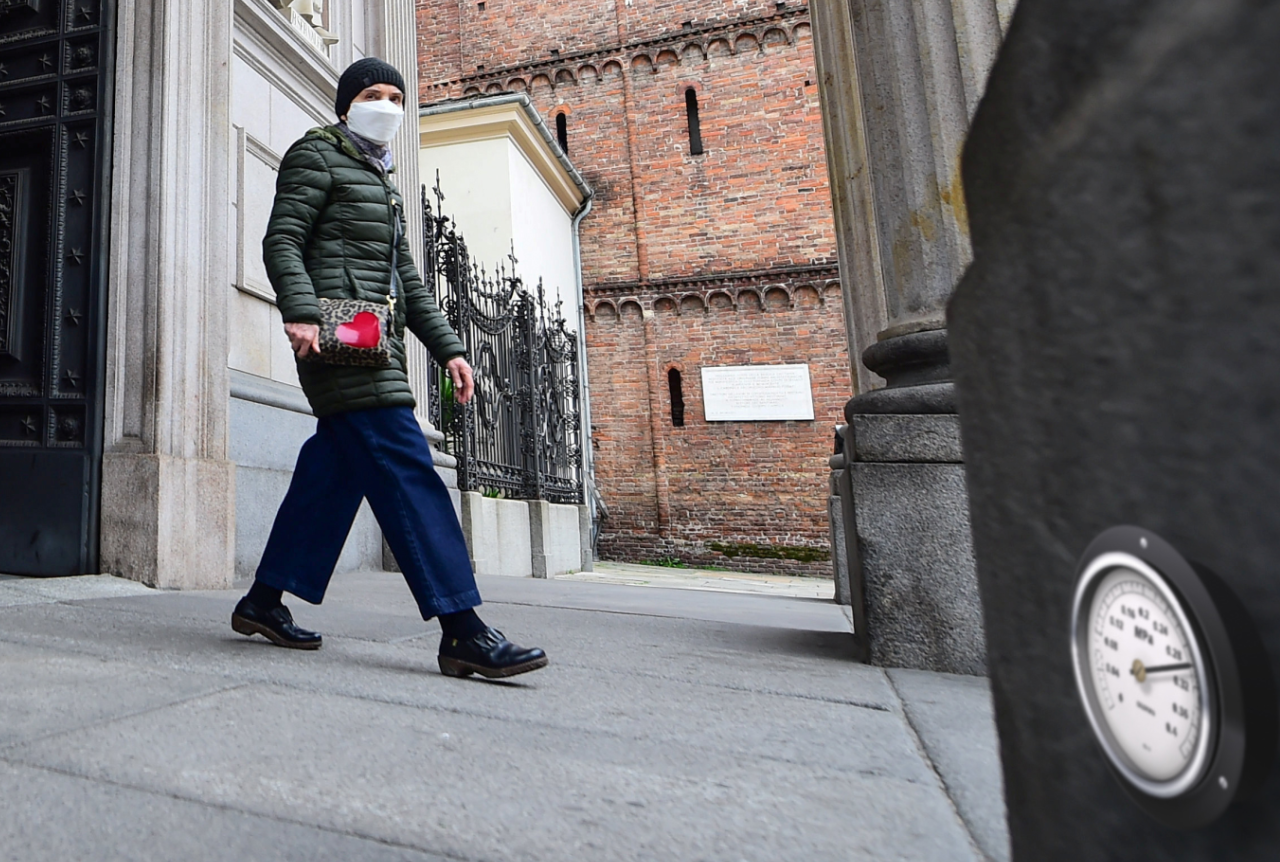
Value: 0.3 MPa
